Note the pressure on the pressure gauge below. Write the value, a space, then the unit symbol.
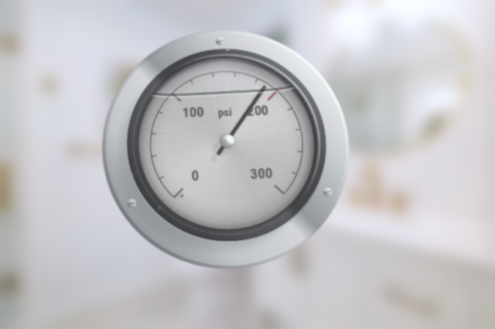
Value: 190 psi
